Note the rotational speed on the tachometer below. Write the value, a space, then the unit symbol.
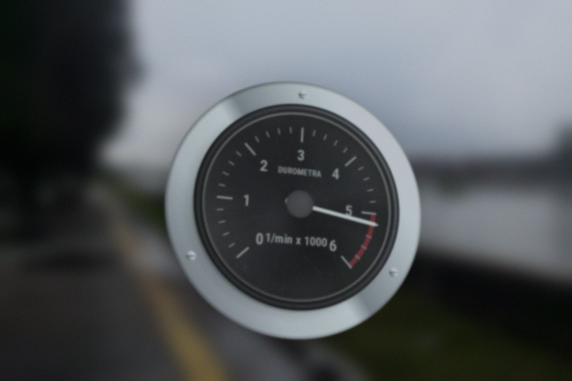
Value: 5200 rpm
